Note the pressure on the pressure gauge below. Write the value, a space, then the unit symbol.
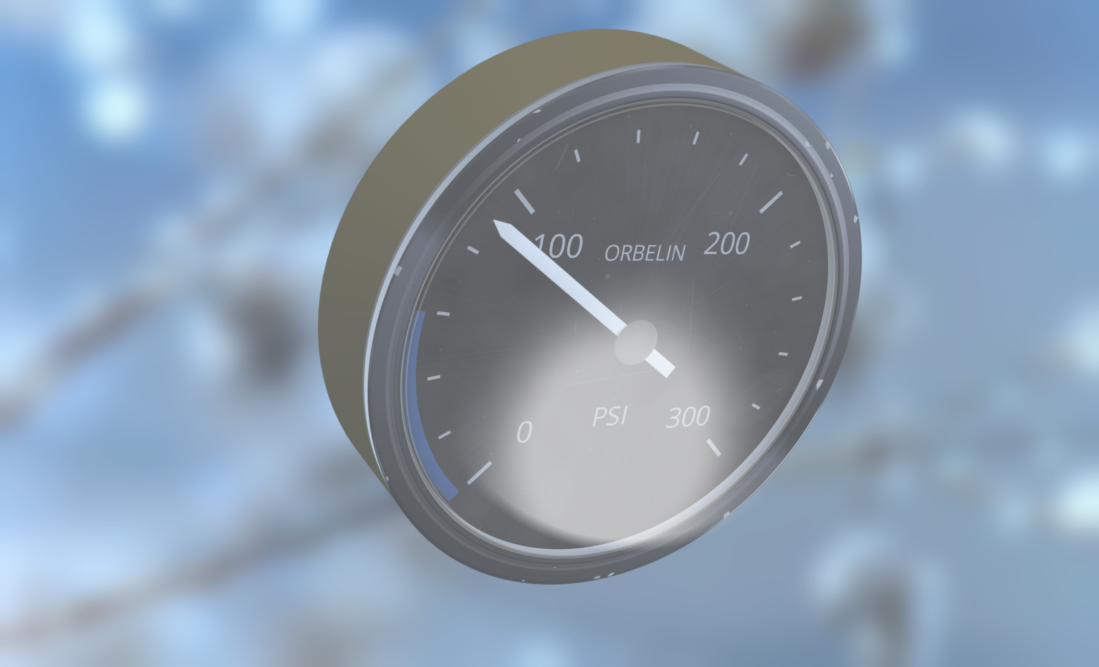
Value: 90 psi
